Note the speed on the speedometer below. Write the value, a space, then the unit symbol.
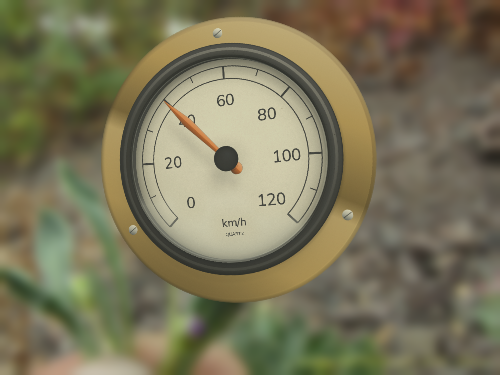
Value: 40 km/h
